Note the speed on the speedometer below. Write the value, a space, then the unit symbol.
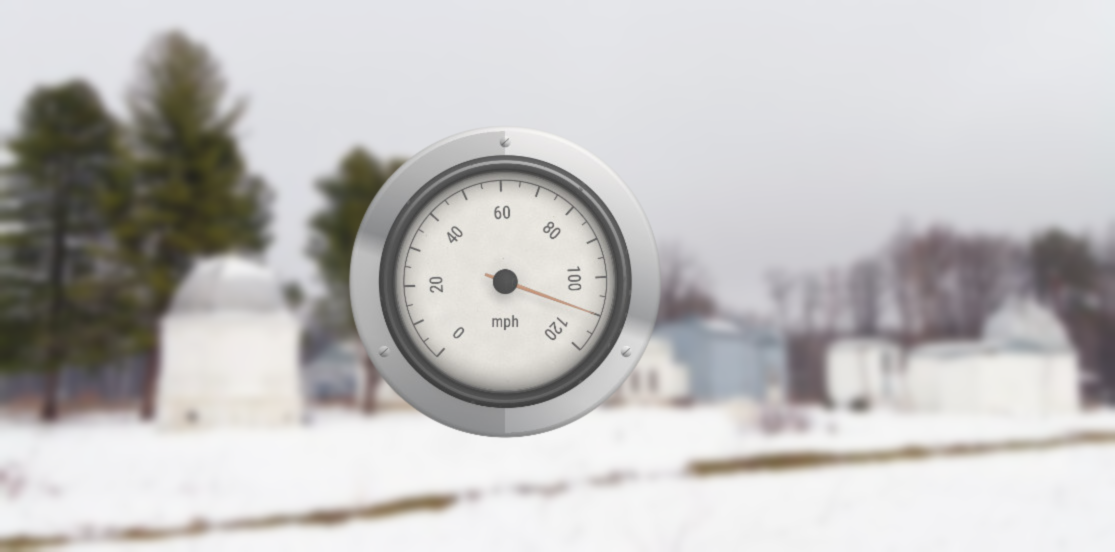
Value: 110 mph
